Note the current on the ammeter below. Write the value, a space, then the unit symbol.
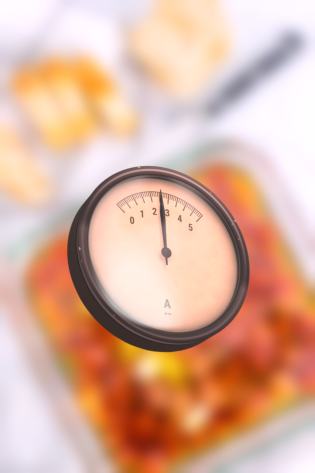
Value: 2.5 A
